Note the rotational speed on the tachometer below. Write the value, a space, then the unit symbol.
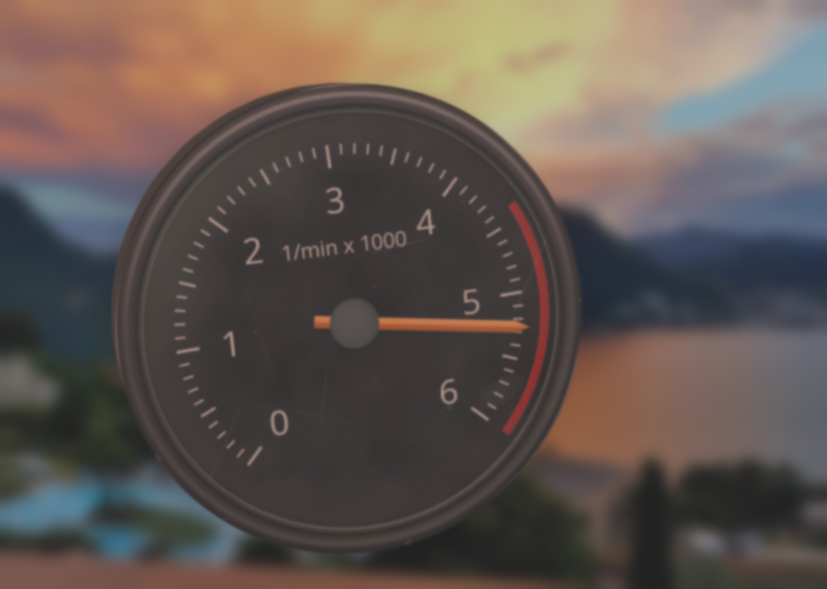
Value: 5250 rpm
